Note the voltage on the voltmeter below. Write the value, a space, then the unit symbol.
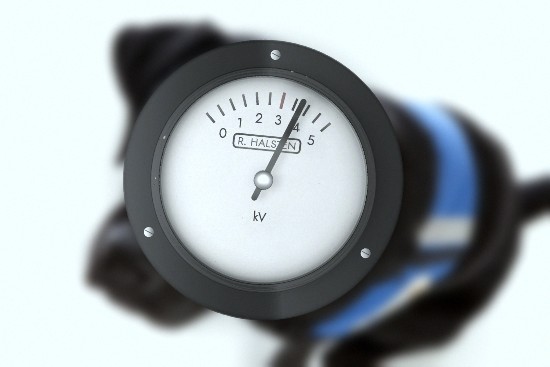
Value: 3.75 kV
